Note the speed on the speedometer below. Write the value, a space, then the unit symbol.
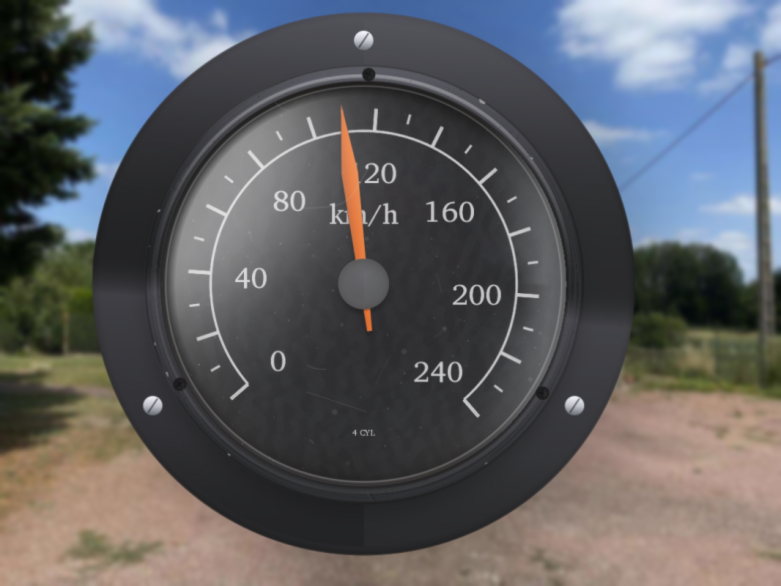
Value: 110 km/h
